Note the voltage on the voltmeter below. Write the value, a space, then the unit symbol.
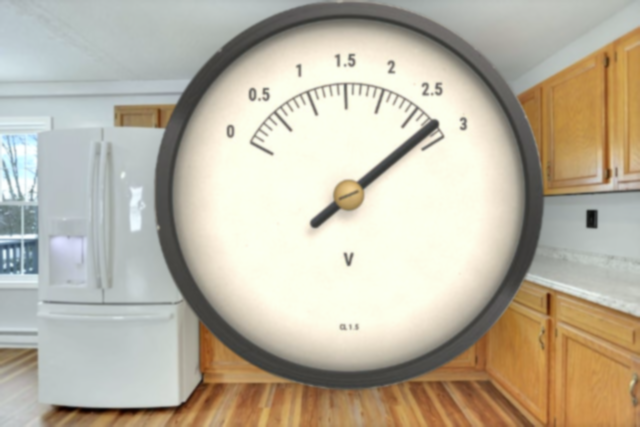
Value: 2.8 V
